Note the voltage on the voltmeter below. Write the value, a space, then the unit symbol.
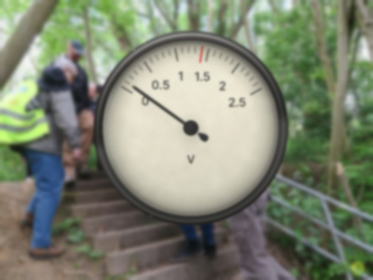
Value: 0.1 V
